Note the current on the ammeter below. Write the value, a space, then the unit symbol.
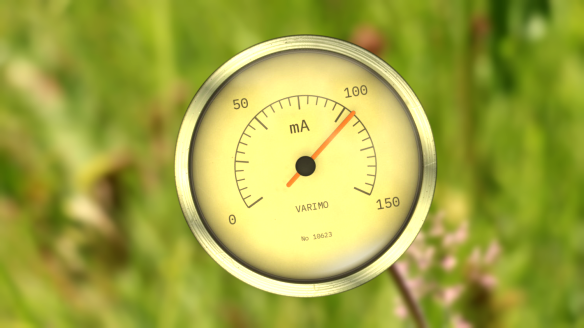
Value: 105 mA
